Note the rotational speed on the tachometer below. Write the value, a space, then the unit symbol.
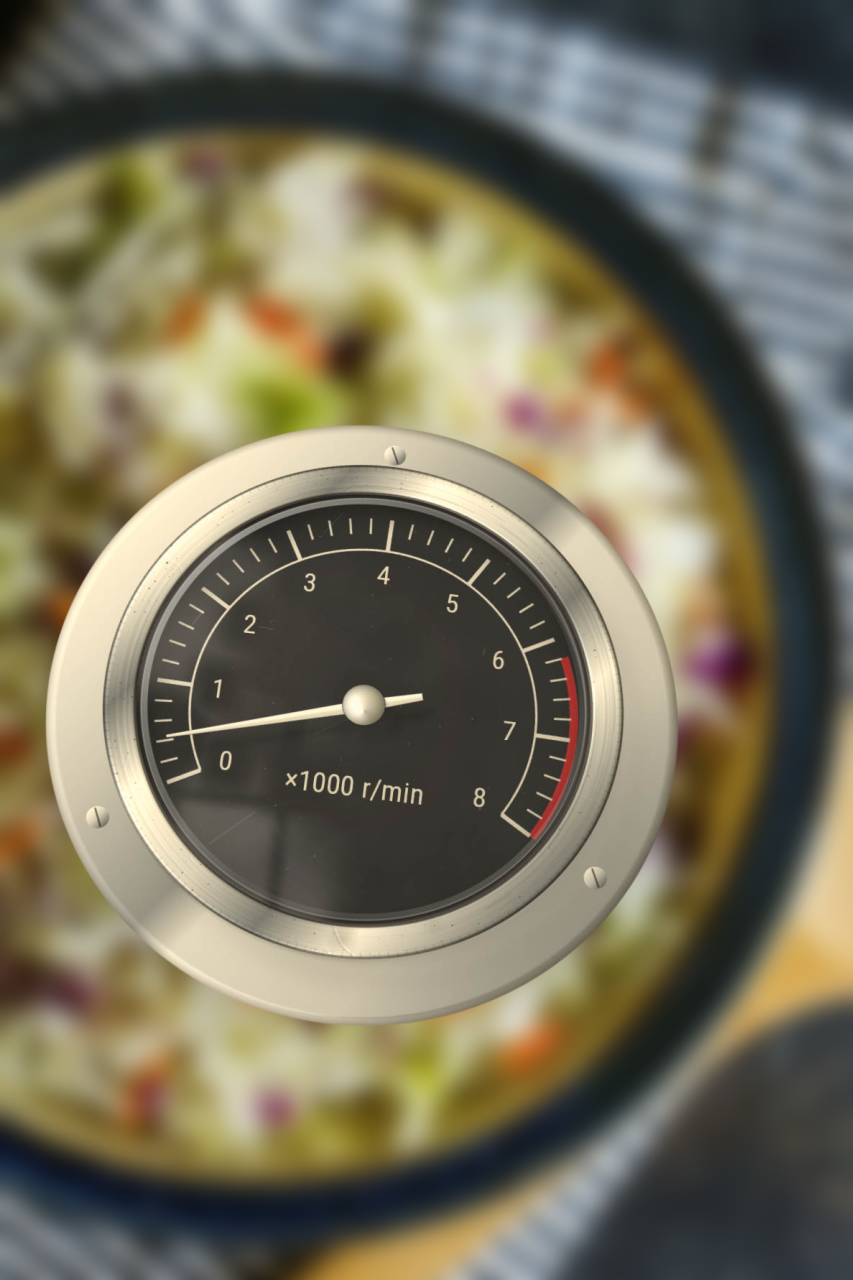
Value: 400 rpm
